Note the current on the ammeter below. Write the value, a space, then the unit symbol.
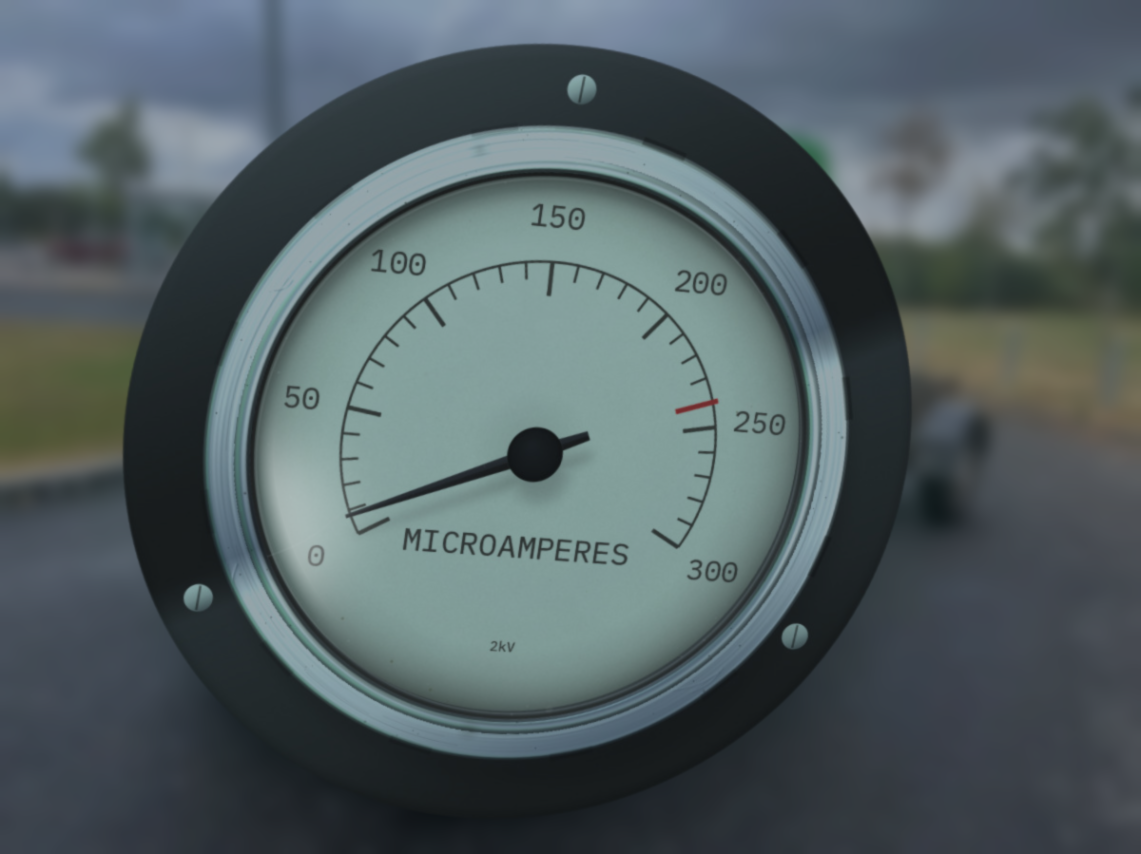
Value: 10 µA
